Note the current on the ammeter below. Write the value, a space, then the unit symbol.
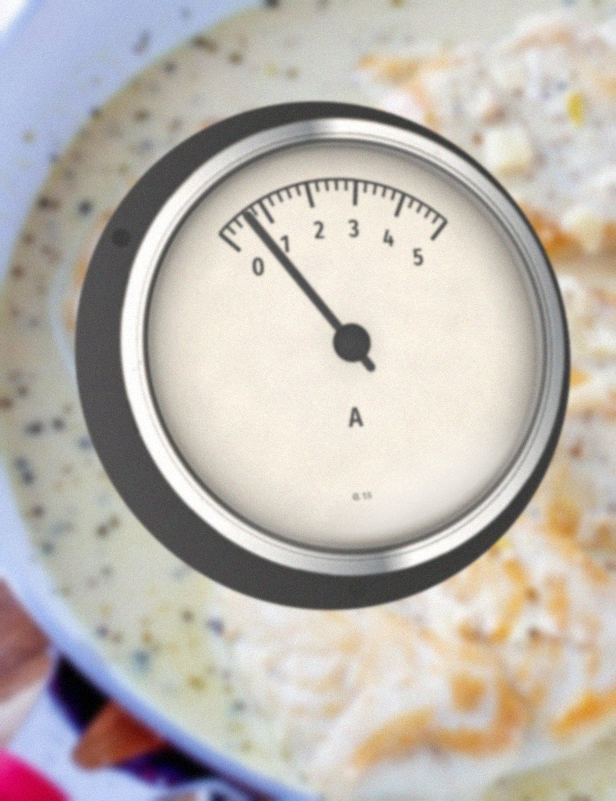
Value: 0.6 A
